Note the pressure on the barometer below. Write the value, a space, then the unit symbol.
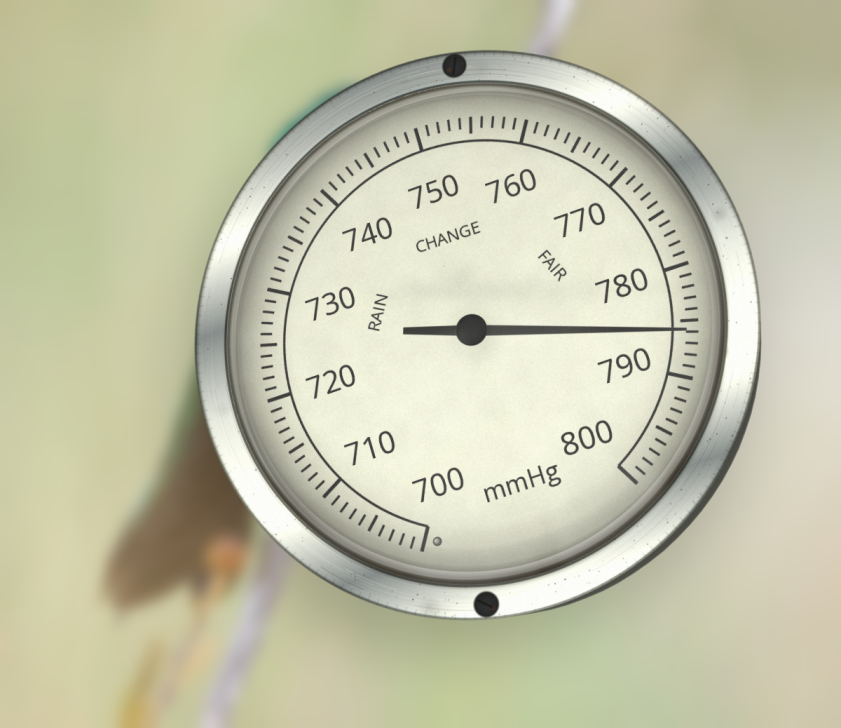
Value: 786 mmHg
